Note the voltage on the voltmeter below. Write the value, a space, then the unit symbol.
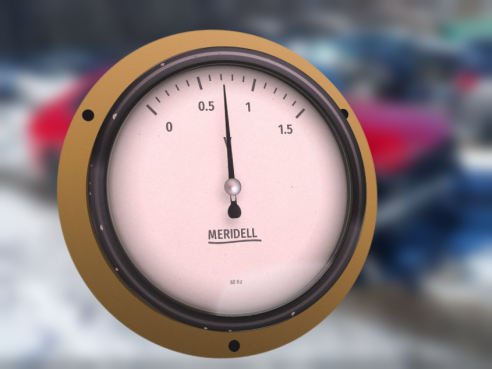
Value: 0.7 V
